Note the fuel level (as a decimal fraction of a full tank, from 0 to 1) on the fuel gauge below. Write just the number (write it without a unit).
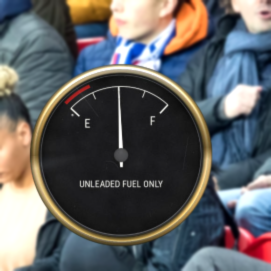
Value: 0.5
